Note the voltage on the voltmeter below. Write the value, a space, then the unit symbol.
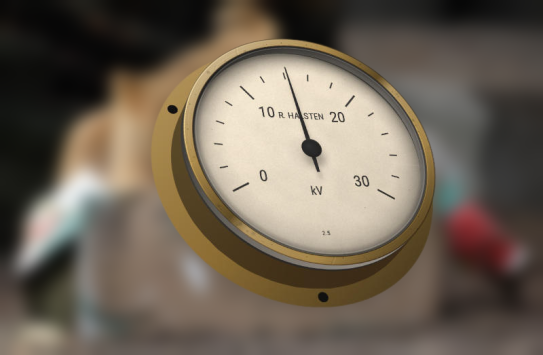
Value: 14 kV
